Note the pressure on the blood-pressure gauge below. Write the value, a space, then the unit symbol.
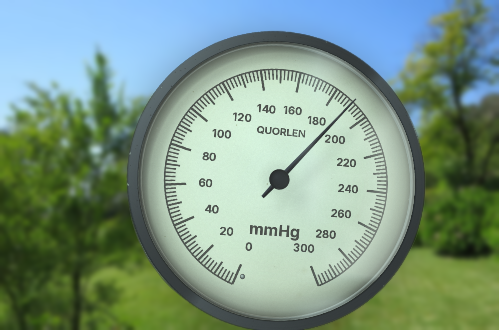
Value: 190 mmHg
